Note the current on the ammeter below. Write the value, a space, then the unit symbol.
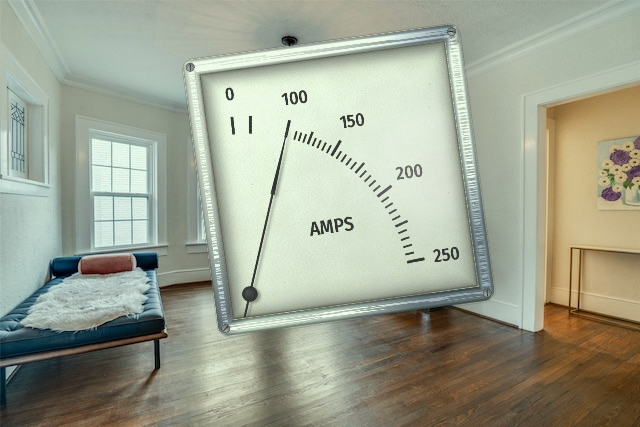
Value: 100 A
